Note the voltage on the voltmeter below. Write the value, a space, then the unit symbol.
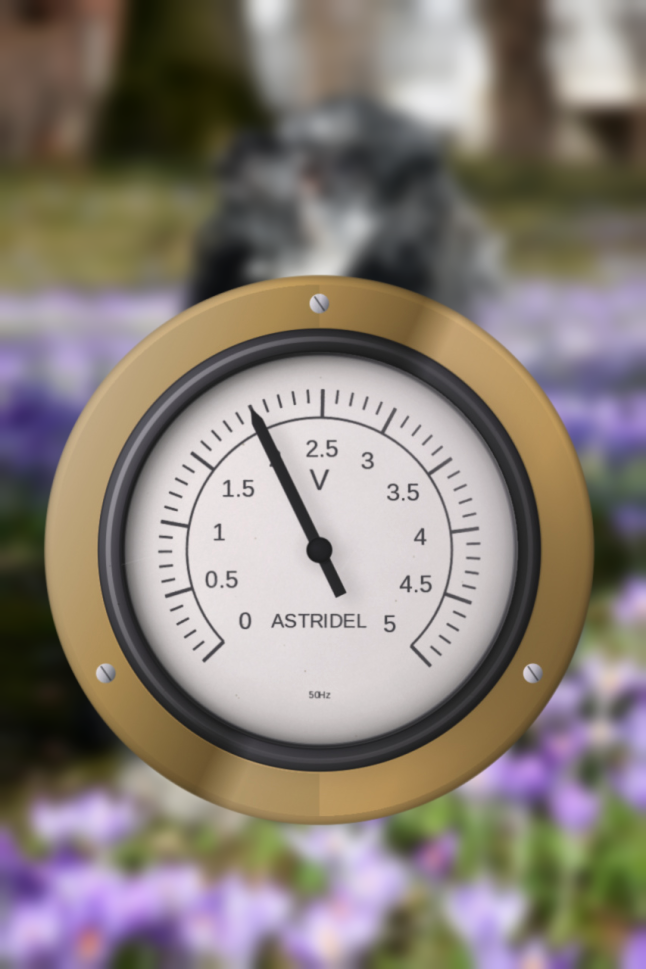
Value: 2 V
